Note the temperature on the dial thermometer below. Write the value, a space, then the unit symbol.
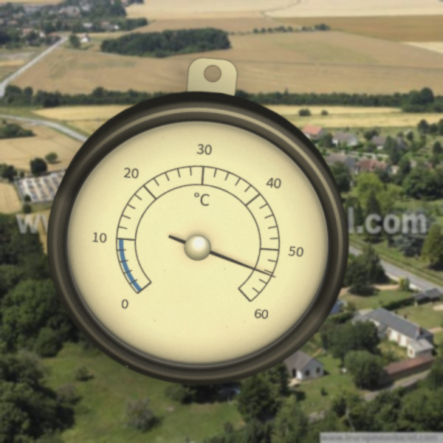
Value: 54 °C
